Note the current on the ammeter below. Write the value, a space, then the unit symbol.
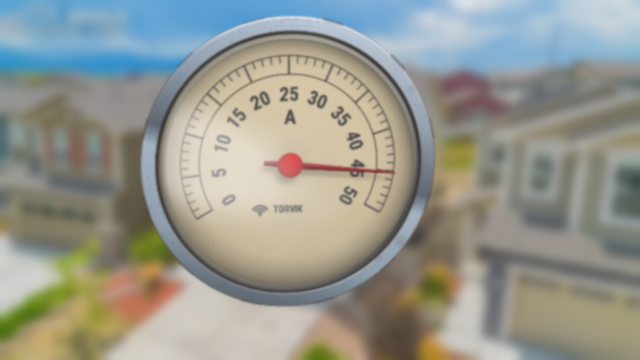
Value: 45 A
